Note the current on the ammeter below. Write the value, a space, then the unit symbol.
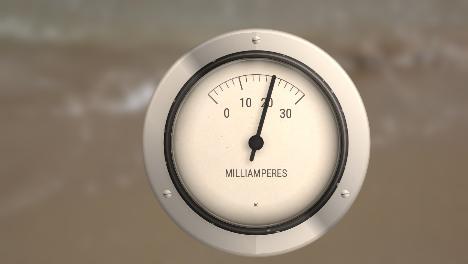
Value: 20 mA
